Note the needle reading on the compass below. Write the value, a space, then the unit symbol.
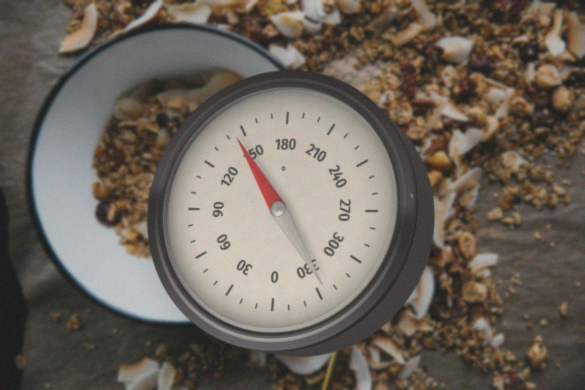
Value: 145 °
